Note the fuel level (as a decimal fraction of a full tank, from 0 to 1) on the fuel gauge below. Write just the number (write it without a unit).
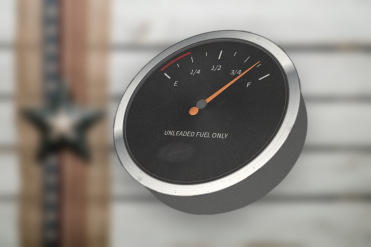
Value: 0.875
